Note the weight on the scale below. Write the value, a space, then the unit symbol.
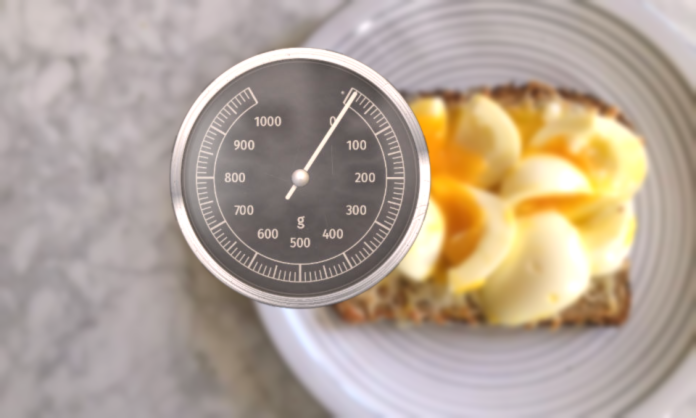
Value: 10 g
